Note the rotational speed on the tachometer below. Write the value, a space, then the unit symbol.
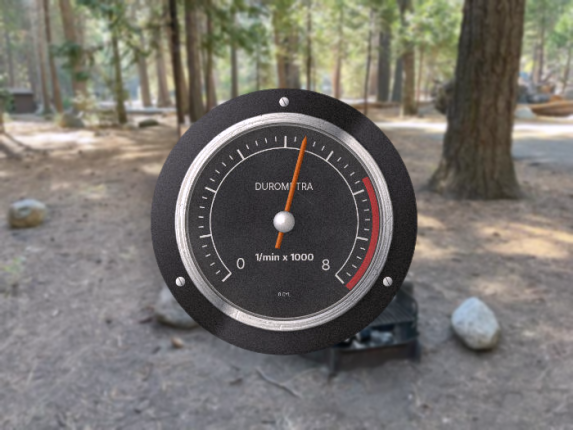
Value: 4400 rpm
